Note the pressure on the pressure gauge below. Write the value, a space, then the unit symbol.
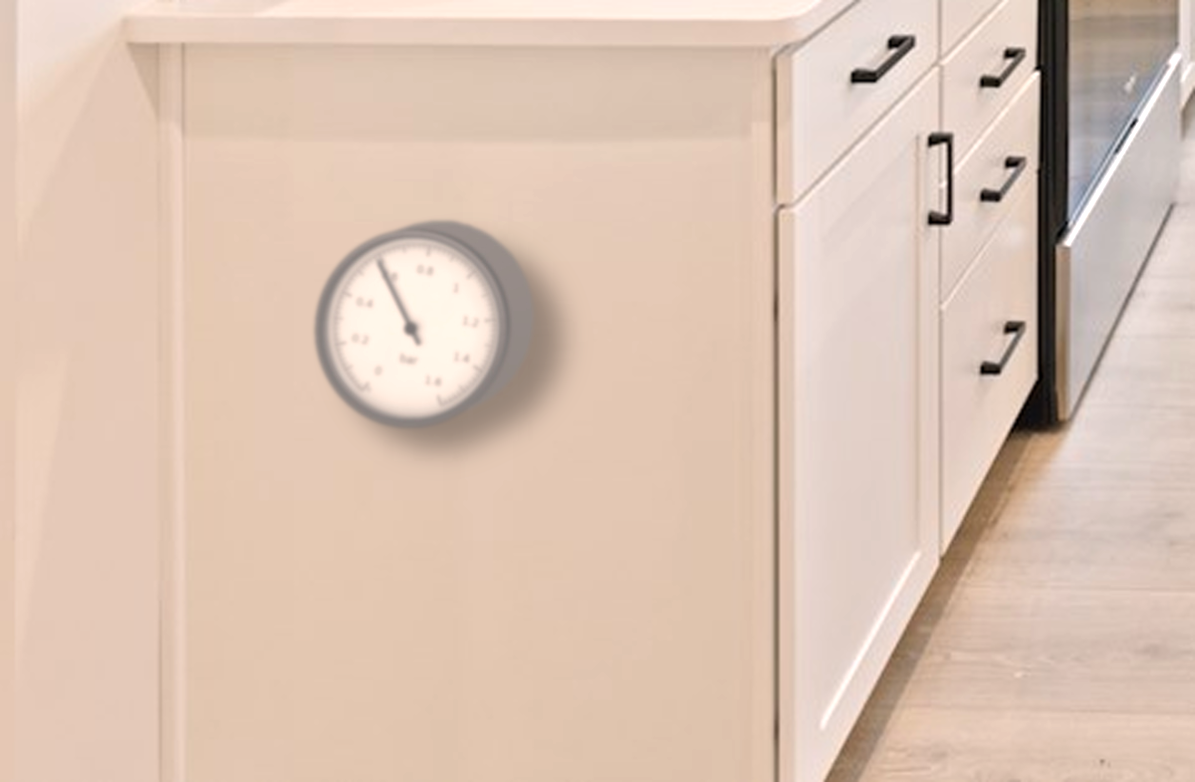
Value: 0.6 bar
